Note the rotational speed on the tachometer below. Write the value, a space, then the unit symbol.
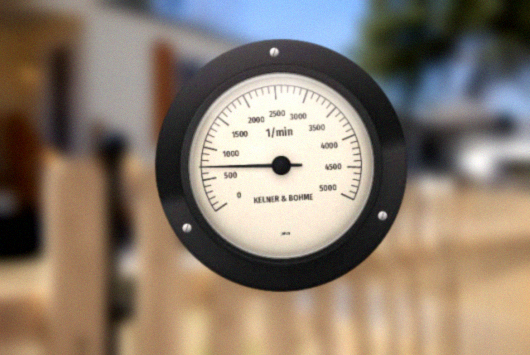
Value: 700 rpm
